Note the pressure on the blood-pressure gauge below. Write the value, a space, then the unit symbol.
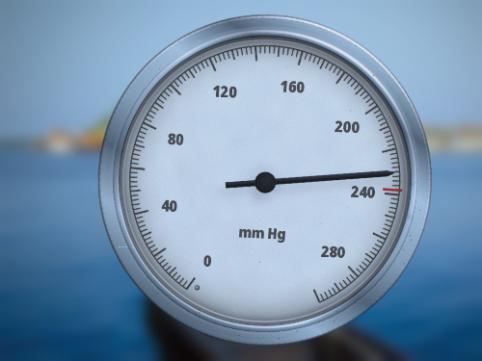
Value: 230 mmHg
